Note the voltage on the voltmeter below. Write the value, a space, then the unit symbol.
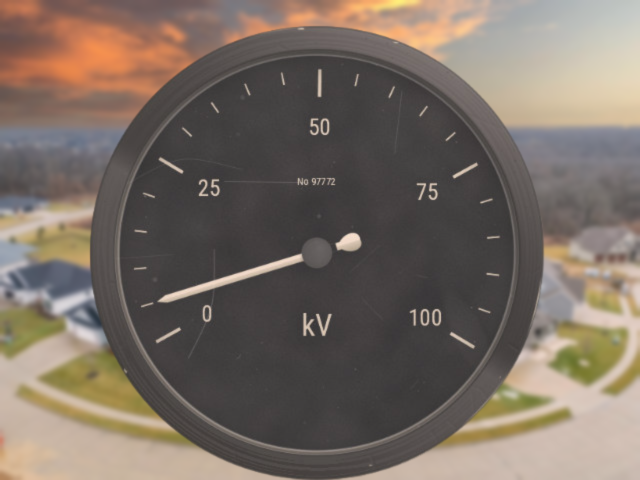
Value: 5 kV
